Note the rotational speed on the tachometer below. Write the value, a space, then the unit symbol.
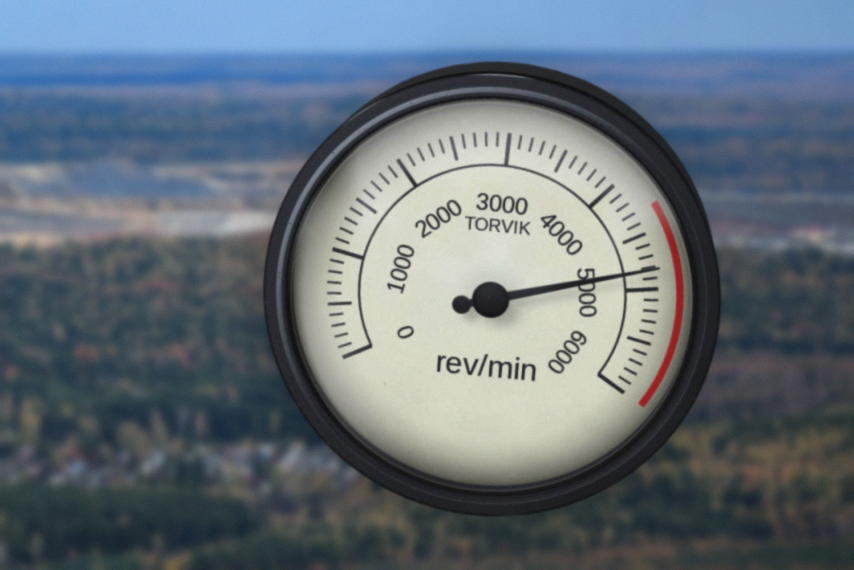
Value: 4800 rpm
